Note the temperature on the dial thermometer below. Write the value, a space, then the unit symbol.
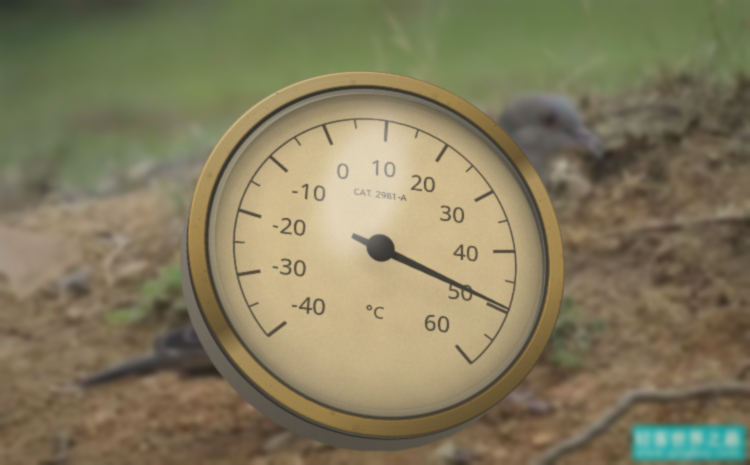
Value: 50 °C
